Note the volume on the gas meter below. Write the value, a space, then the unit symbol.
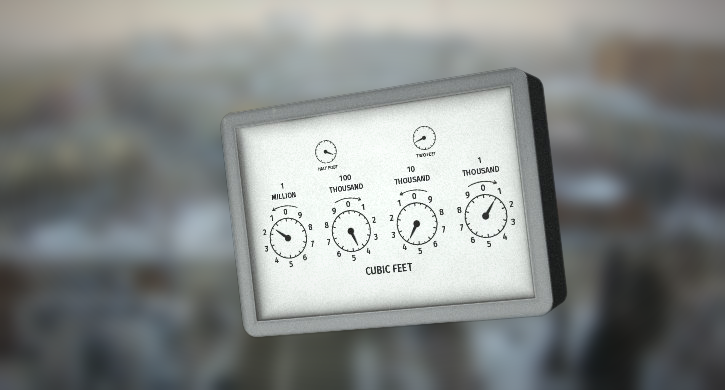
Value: 144100 ft³
